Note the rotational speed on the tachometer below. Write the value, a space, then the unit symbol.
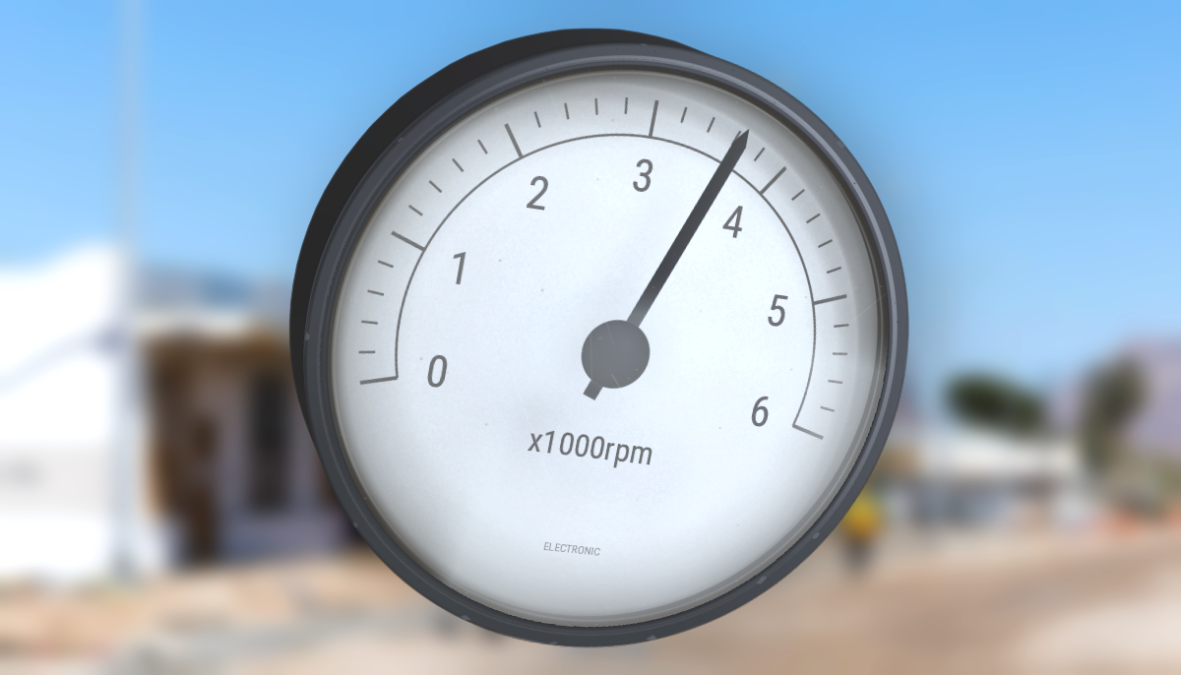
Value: 3600 rpm
